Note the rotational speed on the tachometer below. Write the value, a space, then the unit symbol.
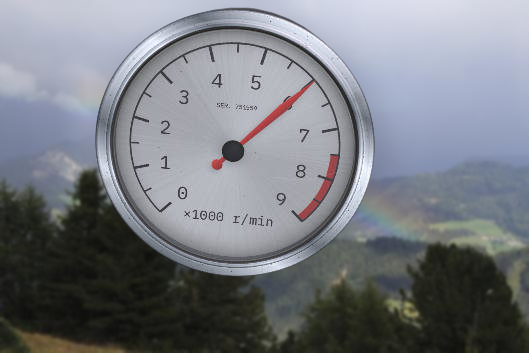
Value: 6000 rpm
